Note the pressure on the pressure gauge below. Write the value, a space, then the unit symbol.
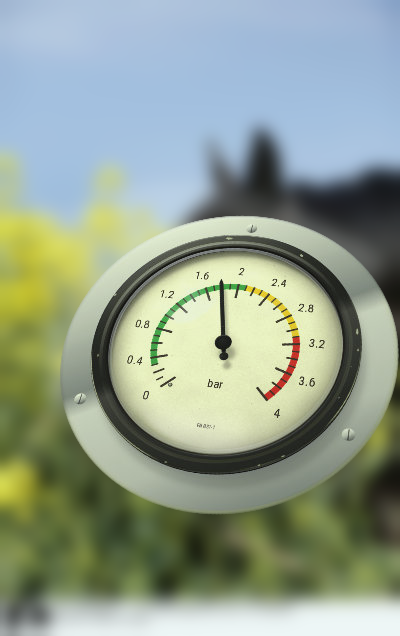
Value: 1.8 bar
